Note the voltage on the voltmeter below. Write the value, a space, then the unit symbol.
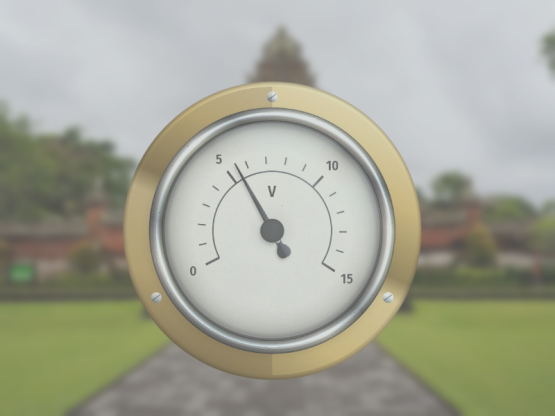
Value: 5.5 V
